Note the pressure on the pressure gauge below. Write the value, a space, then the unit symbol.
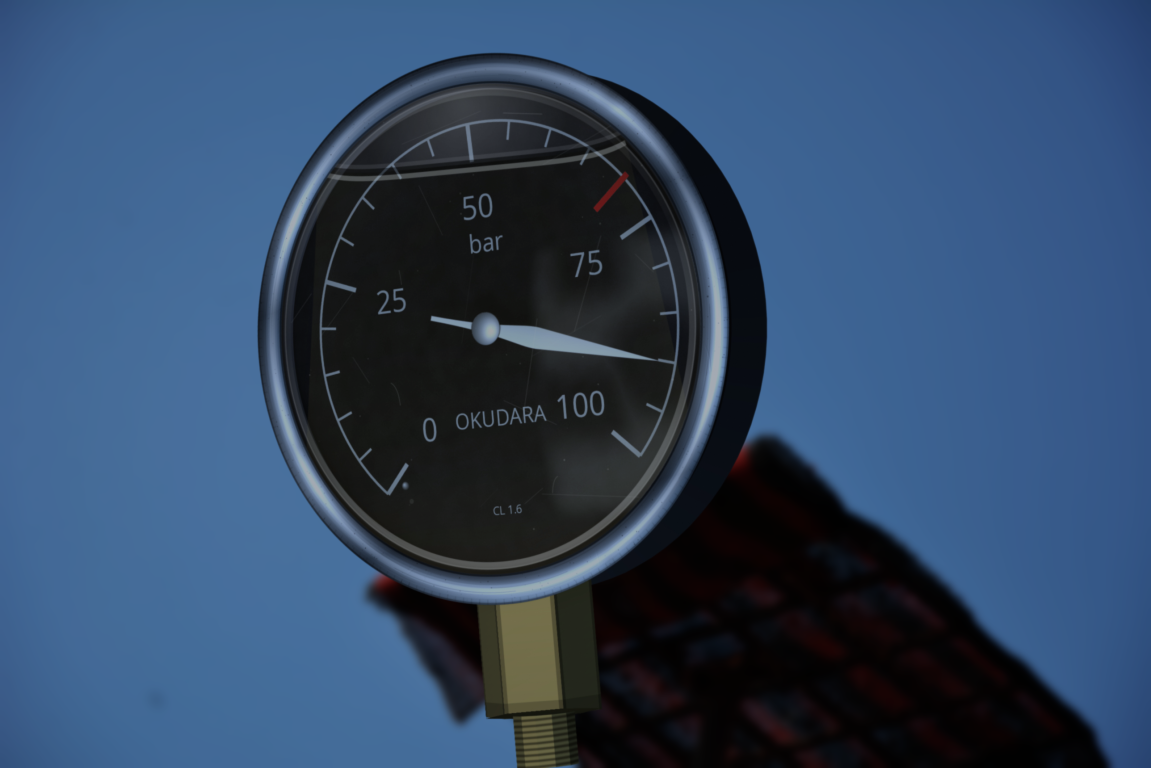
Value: 90 bar
